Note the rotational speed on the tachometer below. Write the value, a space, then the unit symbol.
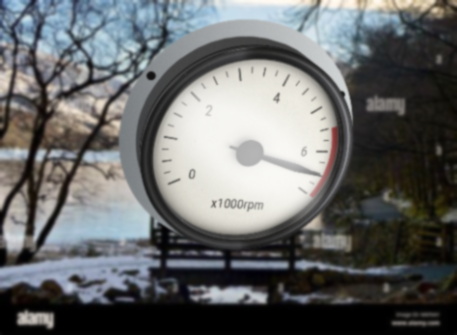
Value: 6500 rpm
